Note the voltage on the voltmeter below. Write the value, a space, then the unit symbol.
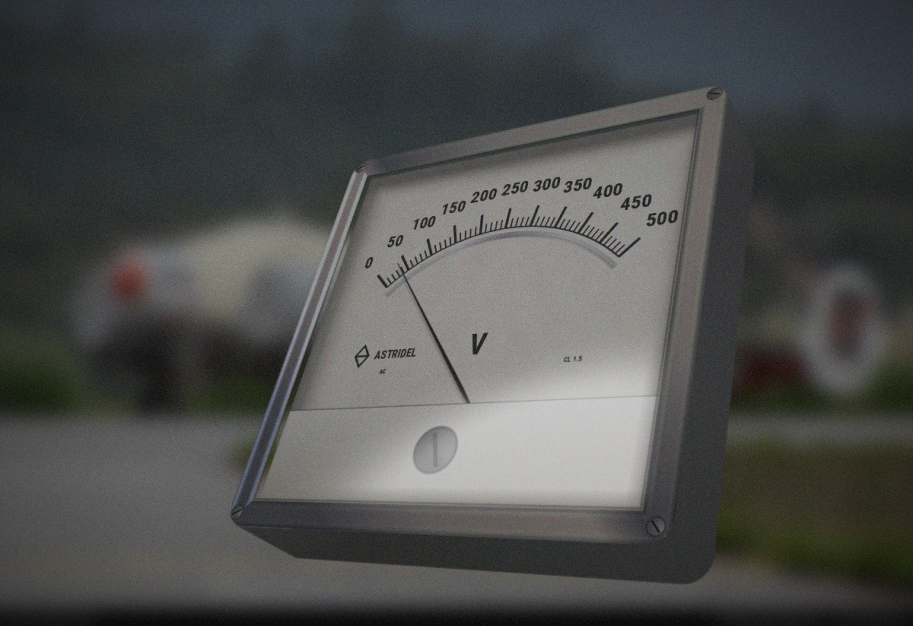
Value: 40 V
